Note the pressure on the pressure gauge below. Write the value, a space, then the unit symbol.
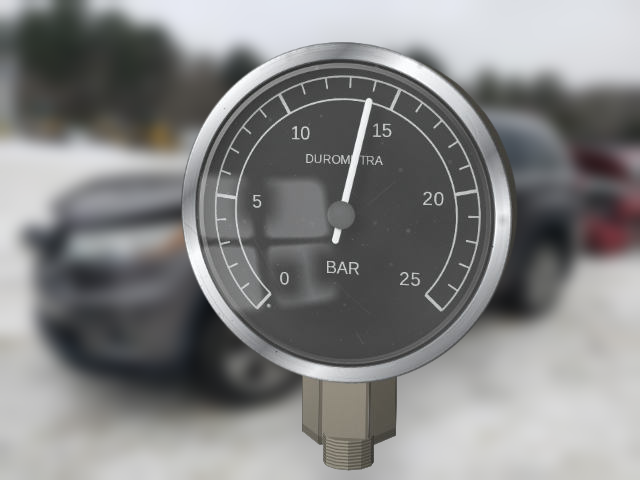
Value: 14 bar
